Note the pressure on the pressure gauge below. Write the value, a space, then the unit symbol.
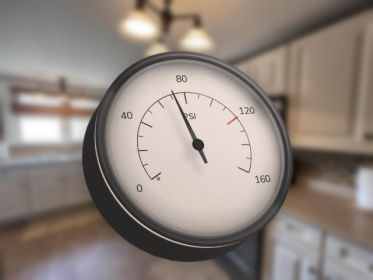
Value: 70 psi
